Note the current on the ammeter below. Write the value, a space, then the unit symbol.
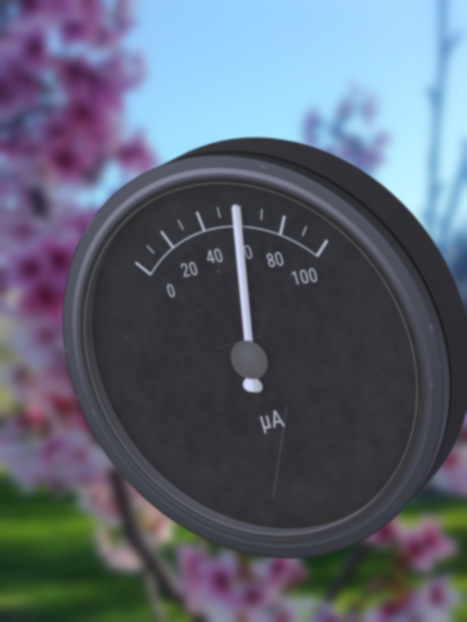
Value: 60 µA
